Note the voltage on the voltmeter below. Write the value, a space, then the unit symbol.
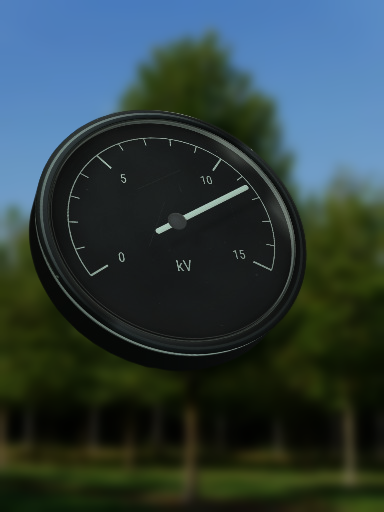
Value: 11.5 kV
